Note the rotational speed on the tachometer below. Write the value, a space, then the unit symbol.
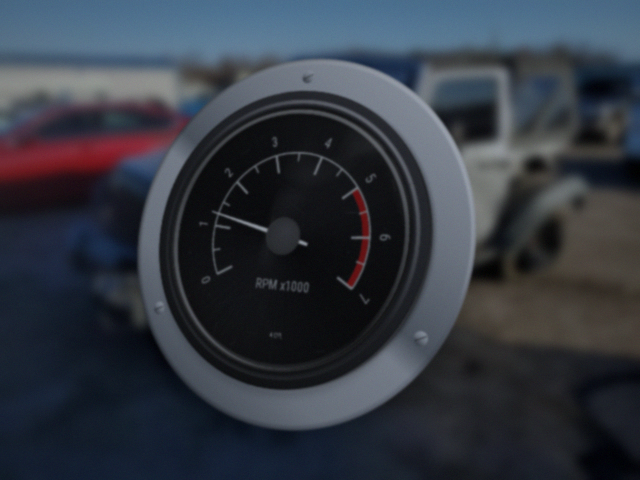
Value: 1250 rpm
